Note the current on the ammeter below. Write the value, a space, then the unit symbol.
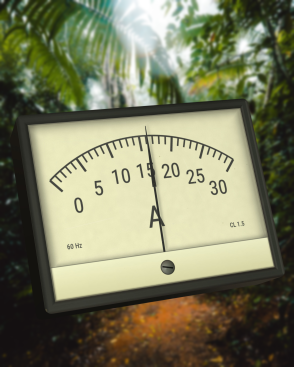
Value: 16 A
